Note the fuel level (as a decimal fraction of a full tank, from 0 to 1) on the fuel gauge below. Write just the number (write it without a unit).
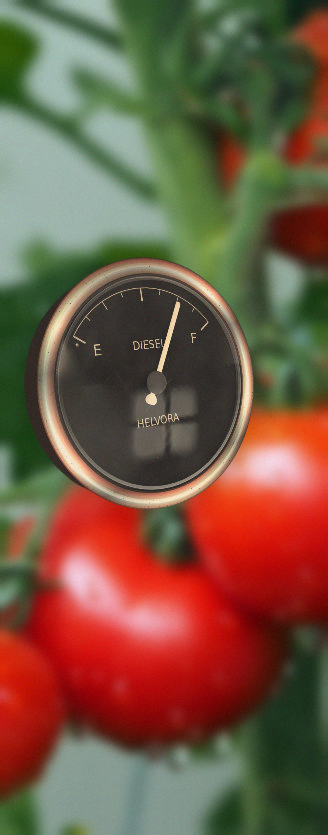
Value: 0.75
